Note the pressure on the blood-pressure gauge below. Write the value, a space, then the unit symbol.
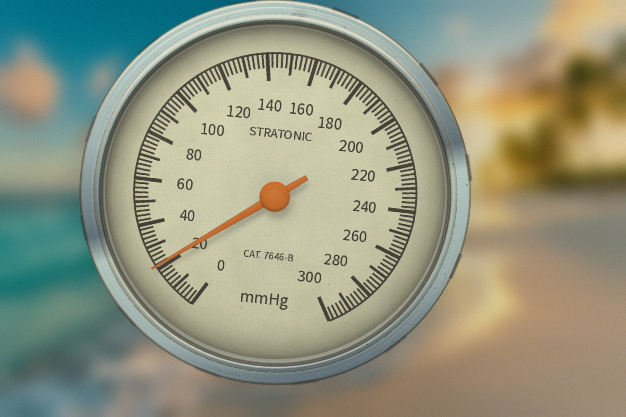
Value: 22 mmHg
